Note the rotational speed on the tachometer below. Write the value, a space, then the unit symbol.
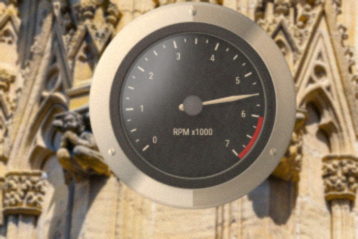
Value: 5500 rpm
